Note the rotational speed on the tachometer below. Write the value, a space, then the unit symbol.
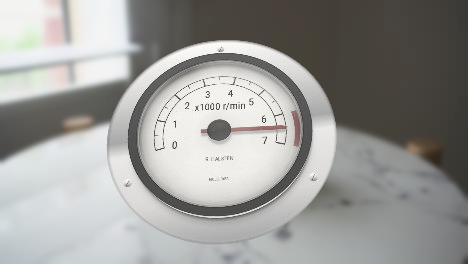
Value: 6500 rpm
